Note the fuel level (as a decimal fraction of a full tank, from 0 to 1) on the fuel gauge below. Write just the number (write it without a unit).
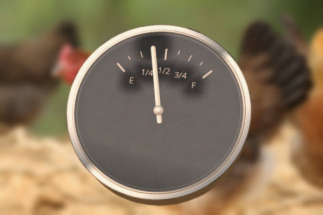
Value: 0.375
